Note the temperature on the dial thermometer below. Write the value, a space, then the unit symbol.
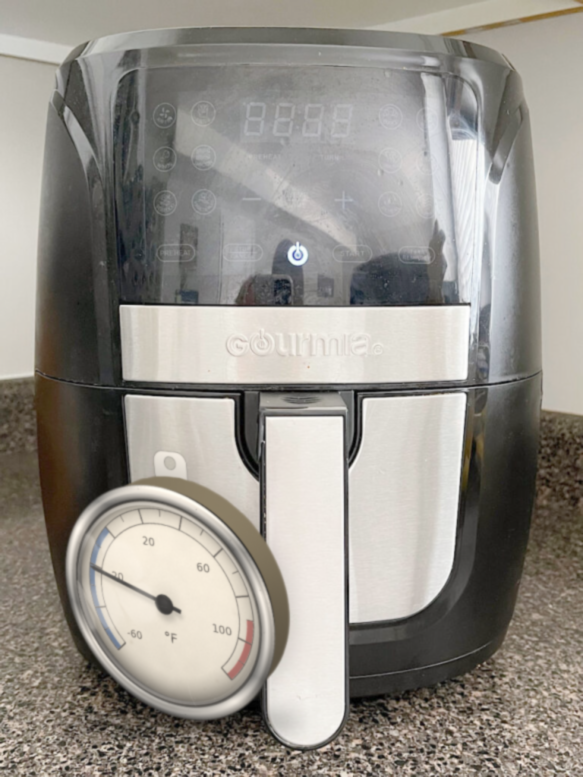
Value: -20 °F
